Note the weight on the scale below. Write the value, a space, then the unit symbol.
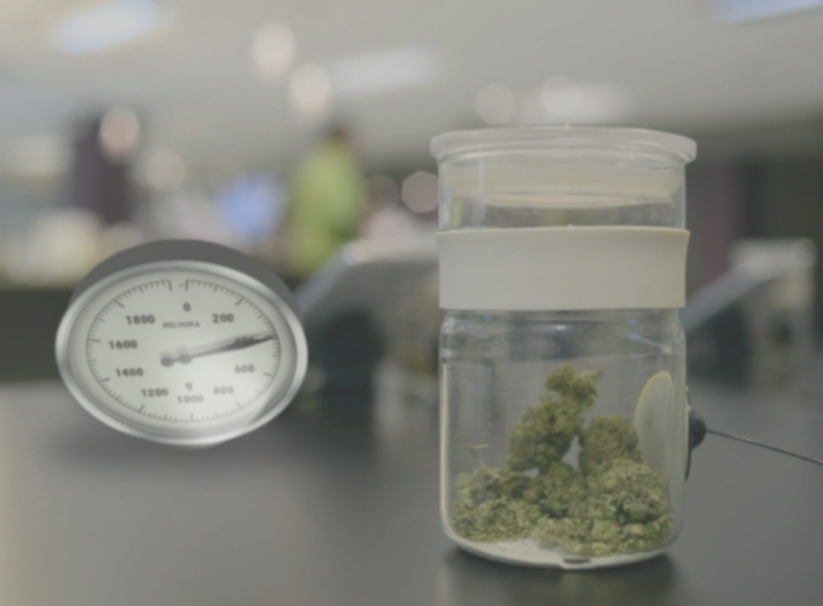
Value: 400 g
